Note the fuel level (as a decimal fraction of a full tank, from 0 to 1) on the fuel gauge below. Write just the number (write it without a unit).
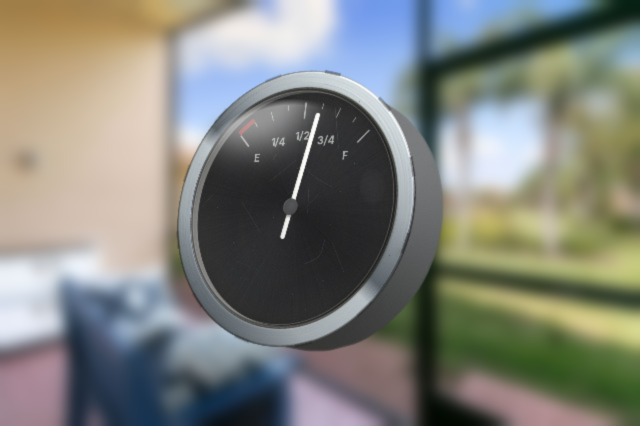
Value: 0.625
